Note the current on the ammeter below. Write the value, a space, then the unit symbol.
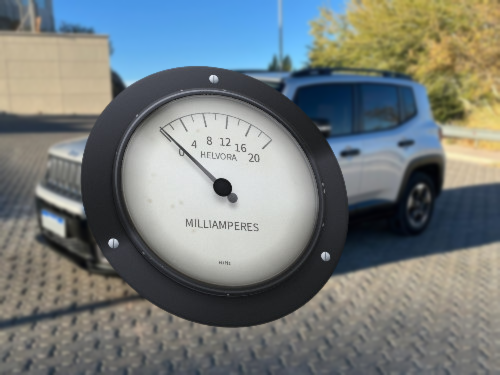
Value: 0 mA
